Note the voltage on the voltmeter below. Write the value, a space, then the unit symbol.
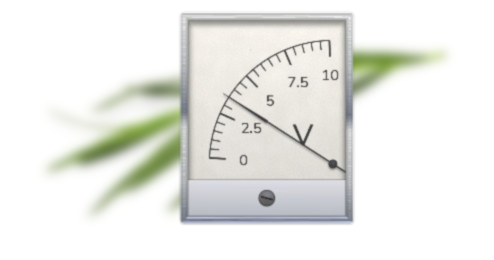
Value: 3.5 V
